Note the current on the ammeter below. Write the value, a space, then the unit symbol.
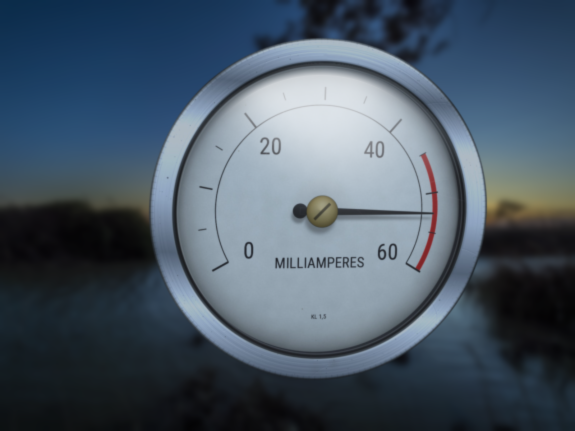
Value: 52.5 mA
